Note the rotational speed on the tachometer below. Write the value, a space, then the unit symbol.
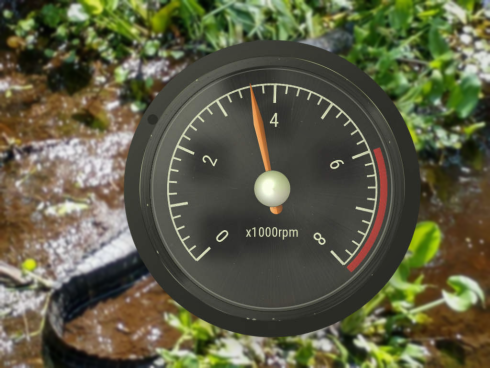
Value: 3600 rpm
